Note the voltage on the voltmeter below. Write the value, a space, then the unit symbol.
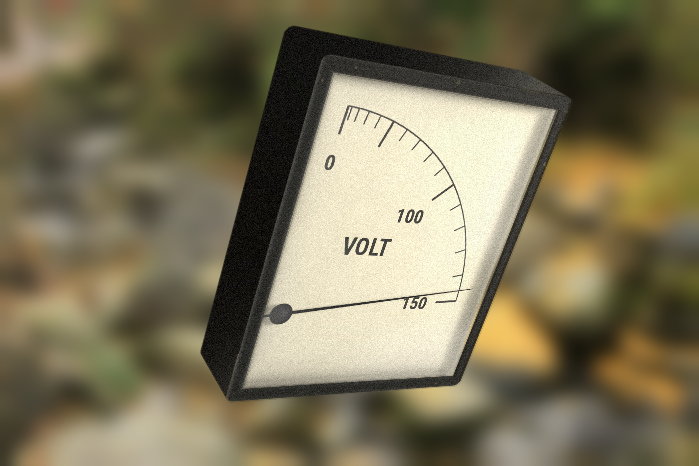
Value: 145 V
